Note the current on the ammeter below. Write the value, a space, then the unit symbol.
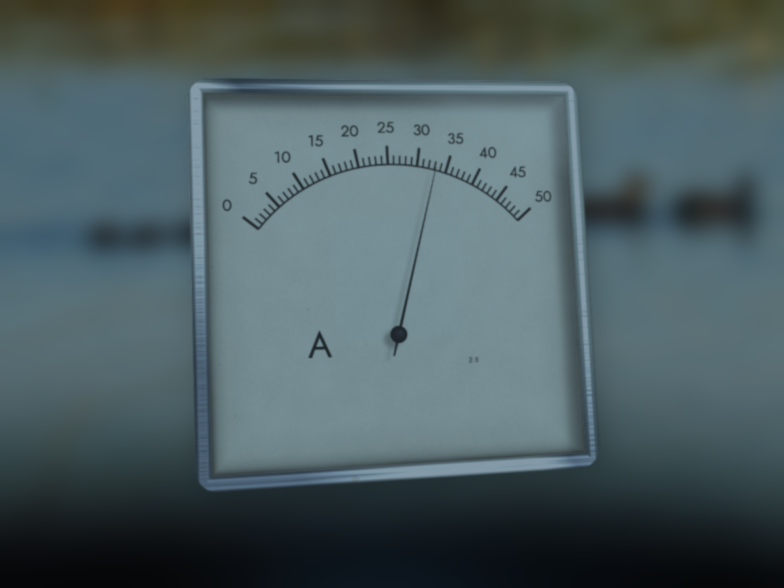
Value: 33 A
